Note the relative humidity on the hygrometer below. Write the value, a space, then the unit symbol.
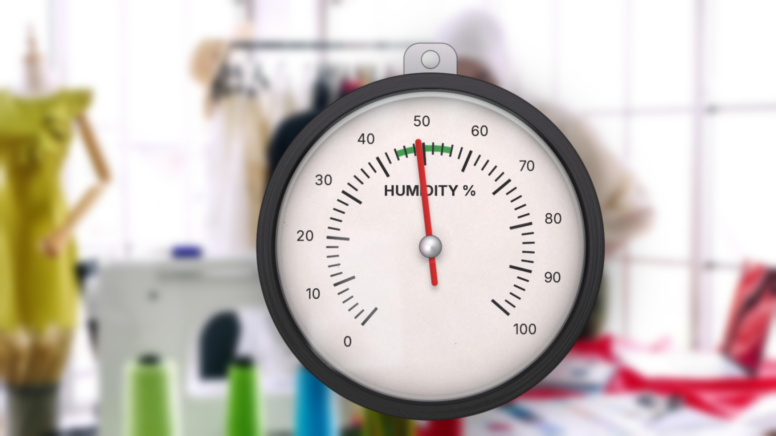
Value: 49 %
